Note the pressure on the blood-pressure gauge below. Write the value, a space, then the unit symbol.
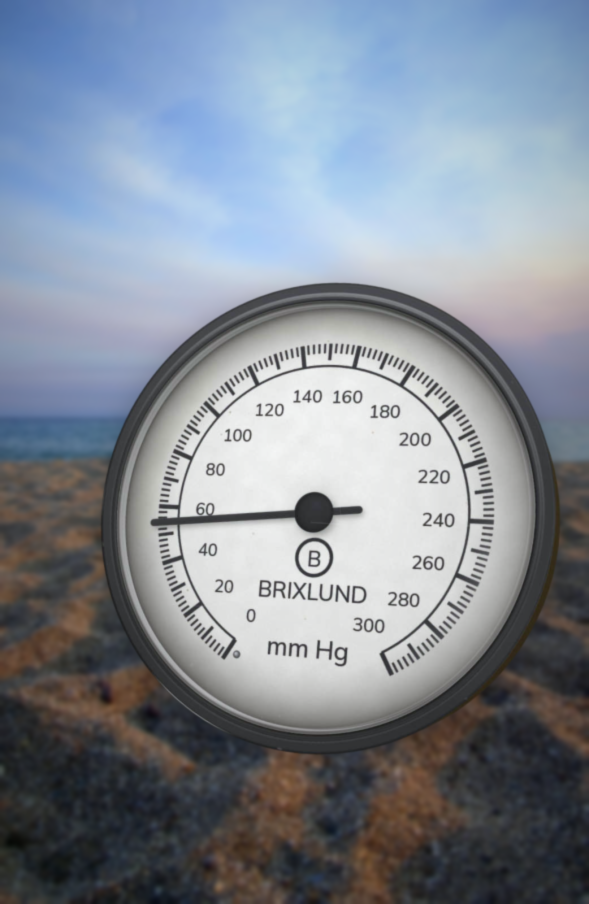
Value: 54 mmHg
